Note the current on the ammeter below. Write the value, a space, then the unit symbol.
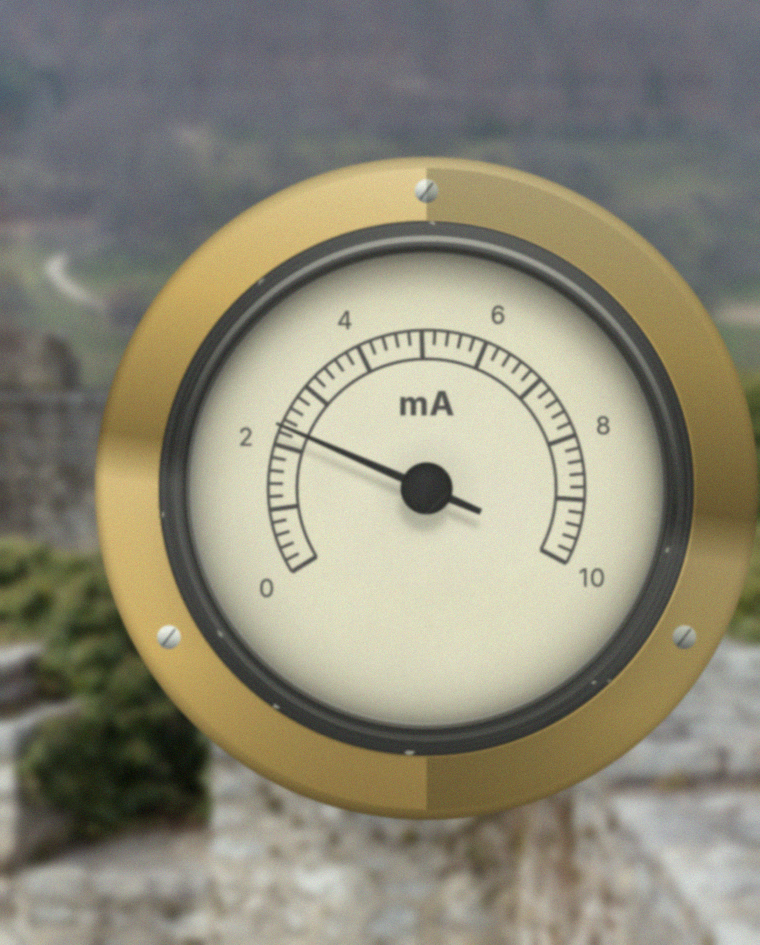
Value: 2.3 mA
